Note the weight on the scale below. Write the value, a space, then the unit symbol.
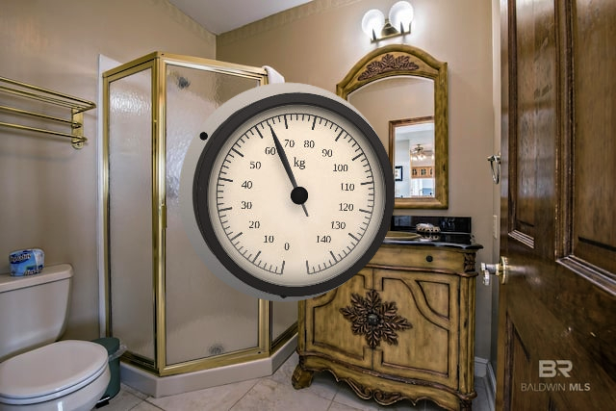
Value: 64 kg
